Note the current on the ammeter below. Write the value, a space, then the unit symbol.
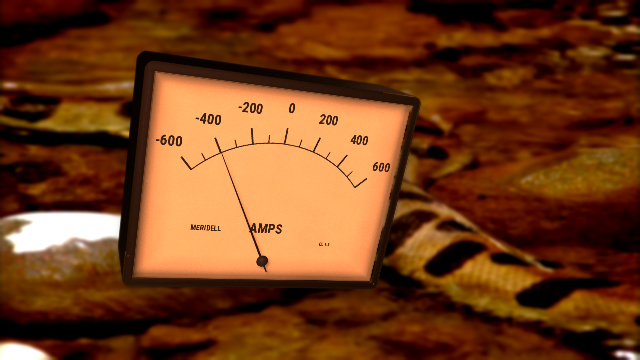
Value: -400 A
